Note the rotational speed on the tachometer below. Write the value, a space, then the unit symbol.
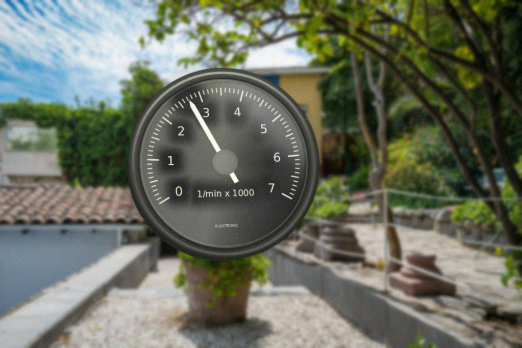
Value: 2700 rpm
